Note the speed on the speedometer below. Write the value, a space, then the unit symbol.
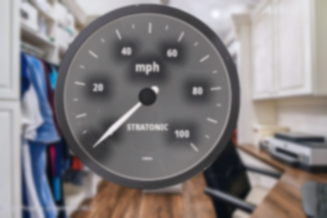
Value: 0 mph
